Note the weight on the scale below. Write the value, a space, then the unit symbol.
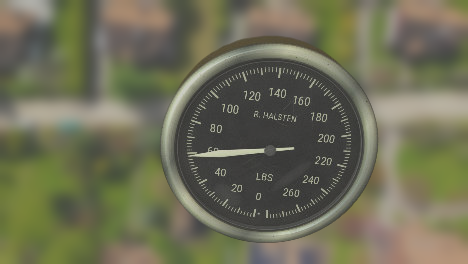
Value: 60 lb
